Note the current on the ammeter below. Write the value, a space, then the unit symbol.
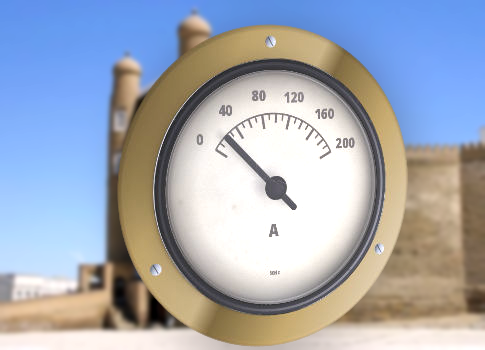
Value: 20 A
